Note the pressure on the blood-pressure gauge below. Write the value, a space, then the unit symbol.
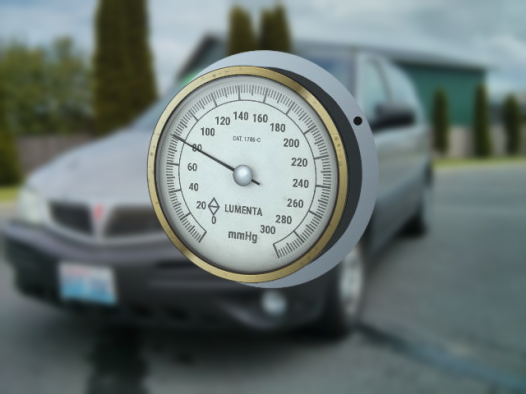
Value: 80 mmHg
